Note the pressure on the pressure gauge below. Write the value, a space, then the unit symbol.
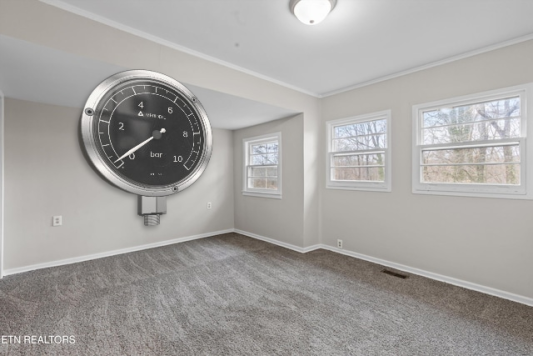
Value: 0.25 bar
